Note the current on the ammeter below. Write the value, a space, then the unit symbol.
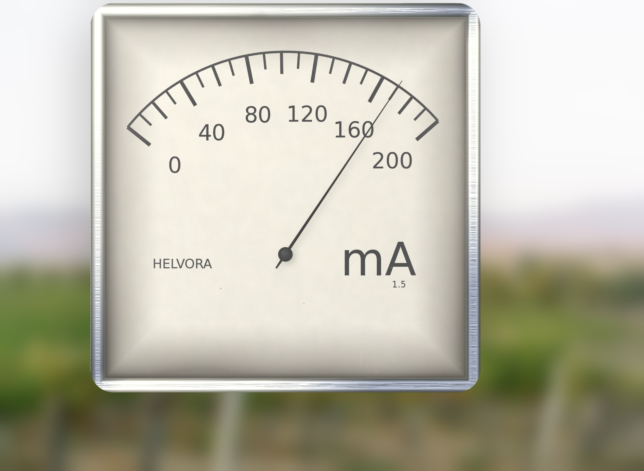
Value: 170 mA
